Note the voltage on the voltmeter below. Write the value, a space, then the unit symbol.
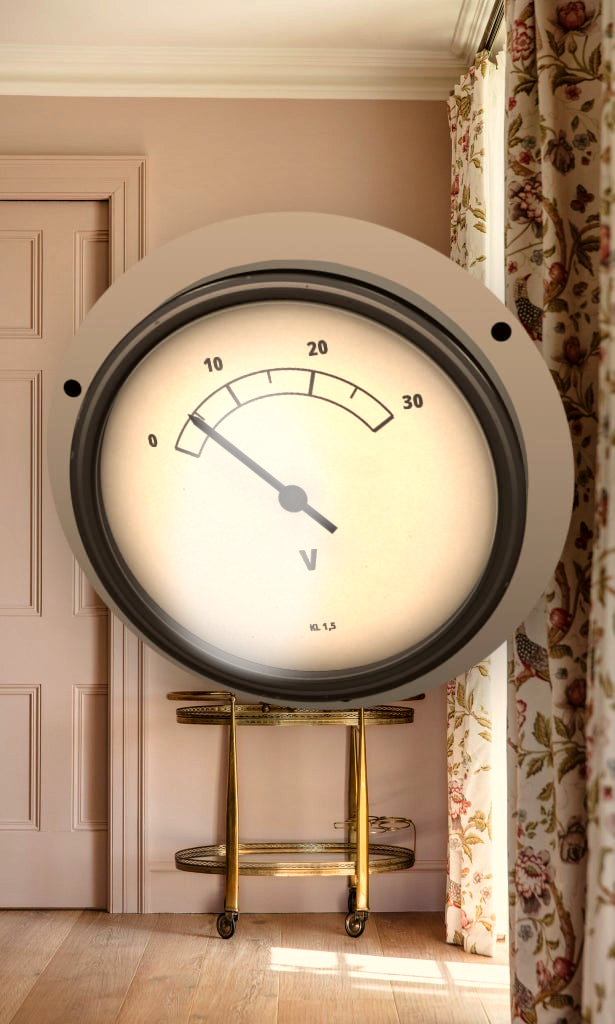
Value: 5 V
